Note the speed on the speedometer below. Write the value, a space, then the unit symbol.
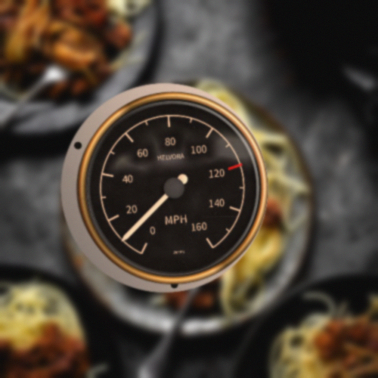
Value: 10 mph
